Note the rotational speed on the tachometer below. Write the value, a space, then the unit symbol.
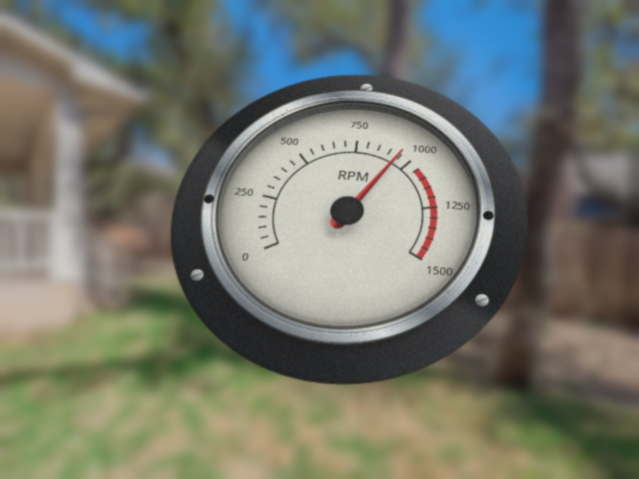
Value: 950 rpm
